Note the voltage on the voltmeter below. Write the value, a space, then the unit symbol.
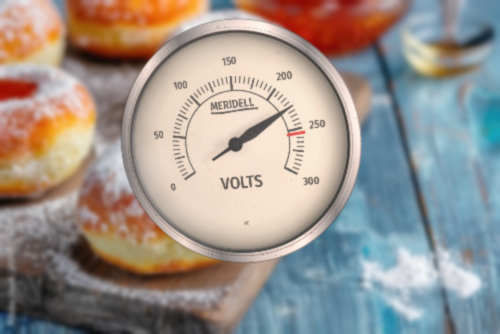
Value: 225 V
